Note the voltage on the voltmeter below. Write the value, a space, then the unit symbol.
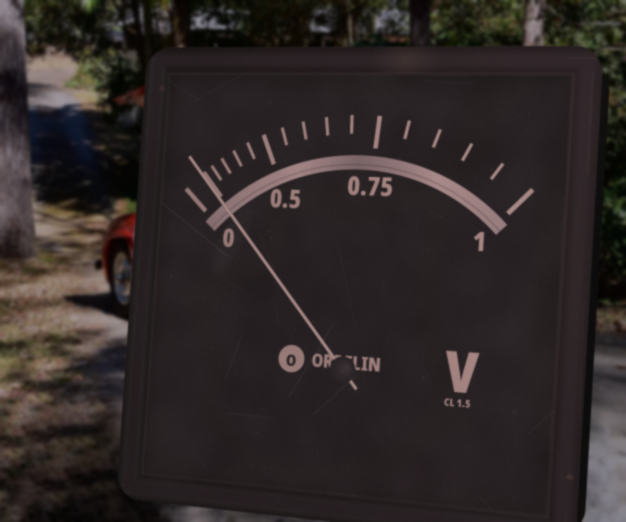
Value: 0.25 V
